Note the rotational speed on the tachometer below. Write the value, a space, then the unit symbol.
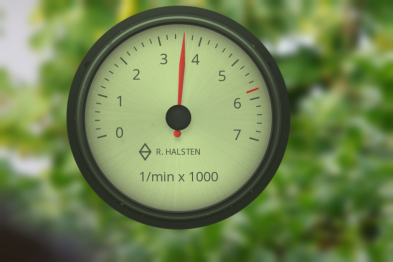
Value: 3600 rpm
